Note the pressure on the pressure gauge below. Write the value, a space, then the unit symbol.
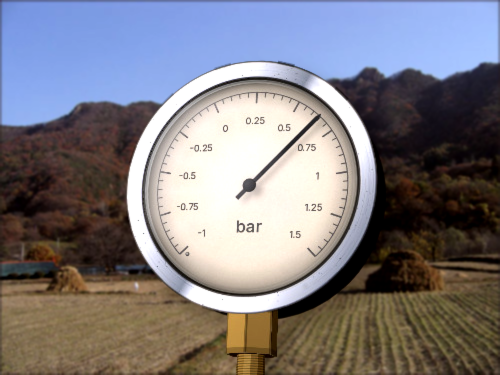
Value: 0.65 bar
